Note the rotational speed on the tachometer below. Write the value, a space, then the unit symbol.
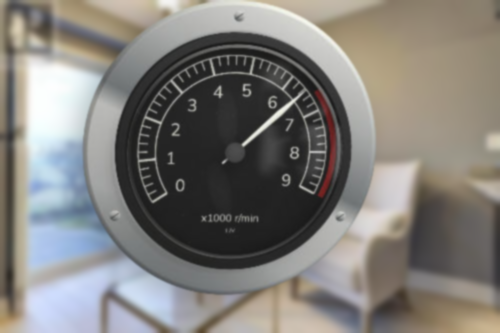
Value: 6400 rpm
